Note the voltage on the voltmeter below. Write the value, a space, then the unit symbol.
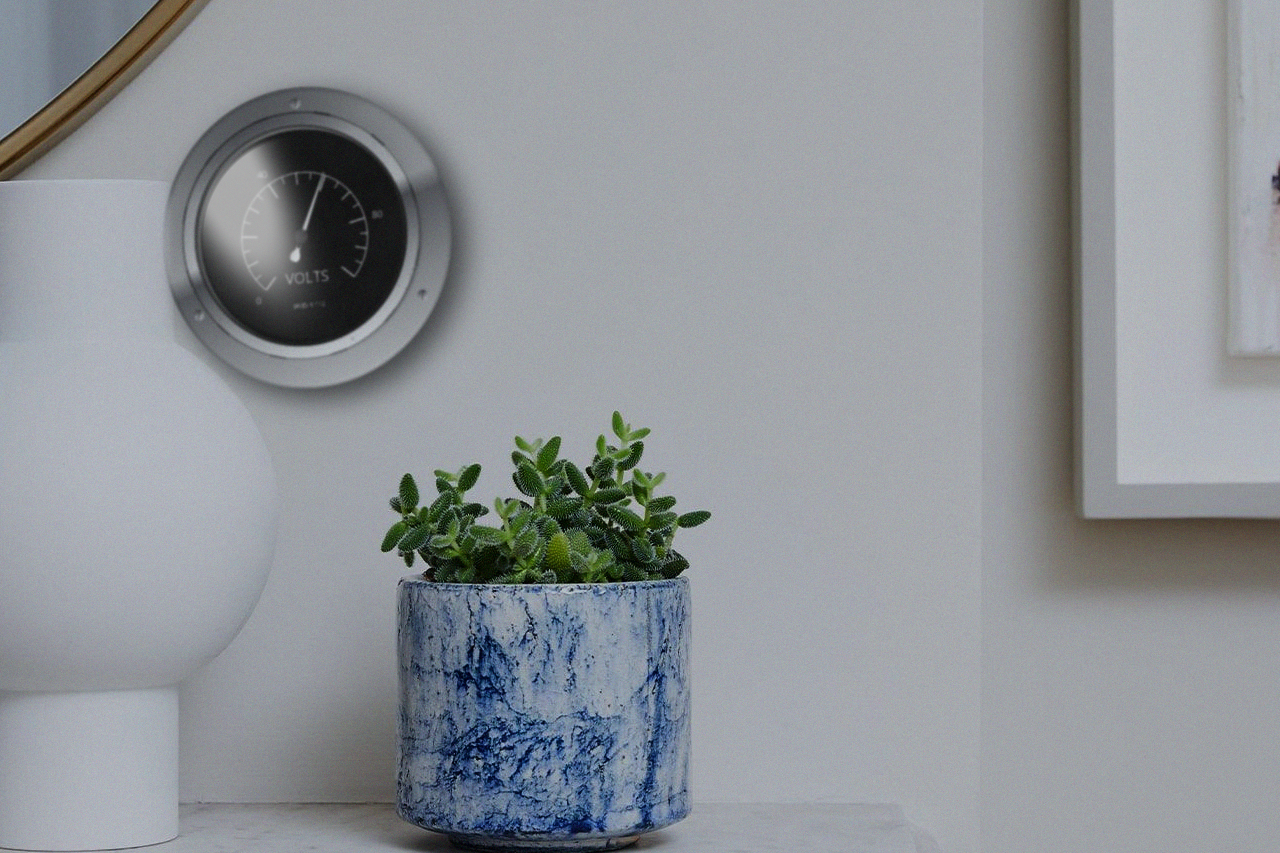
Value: 60 V
